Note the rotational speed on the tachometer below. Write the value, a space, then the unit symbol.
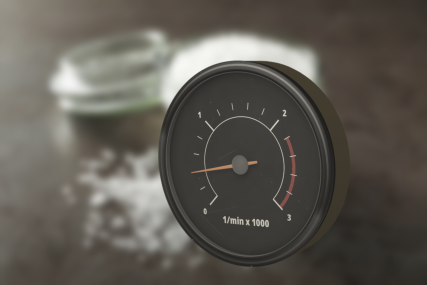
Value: 400 rpm
